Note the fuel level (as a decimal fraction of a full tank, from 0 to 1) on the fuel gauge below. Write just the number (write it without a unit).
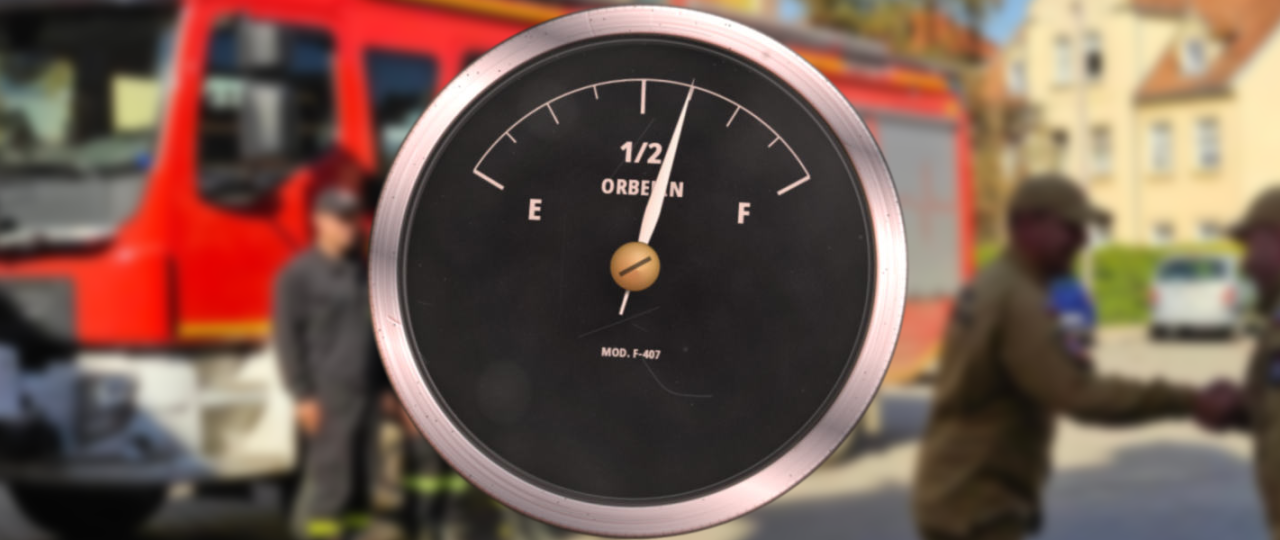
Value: 0.625
